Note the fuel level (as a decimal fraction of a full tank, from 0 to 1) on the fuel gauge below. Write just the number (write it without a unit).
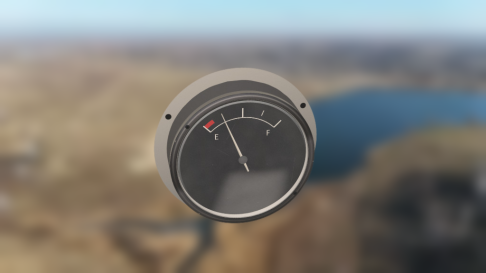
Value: 0.25
